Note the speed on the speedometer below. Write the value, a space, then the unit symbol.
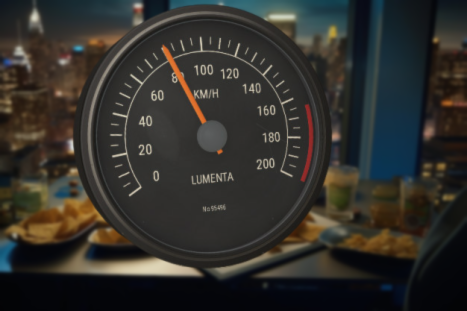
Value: 80 km/h
